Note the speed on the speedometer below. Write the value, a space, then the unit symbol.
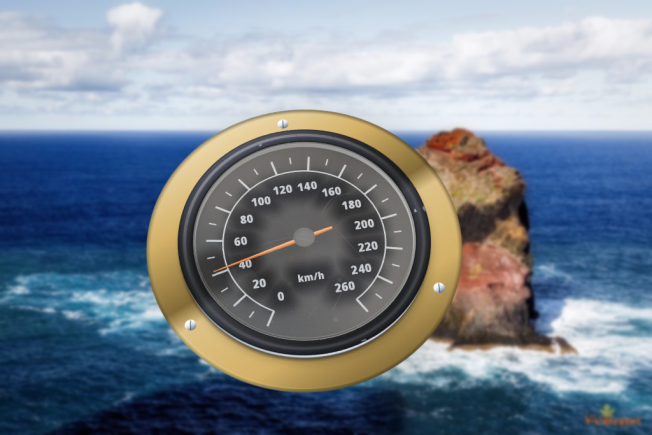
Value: 40 km/h
